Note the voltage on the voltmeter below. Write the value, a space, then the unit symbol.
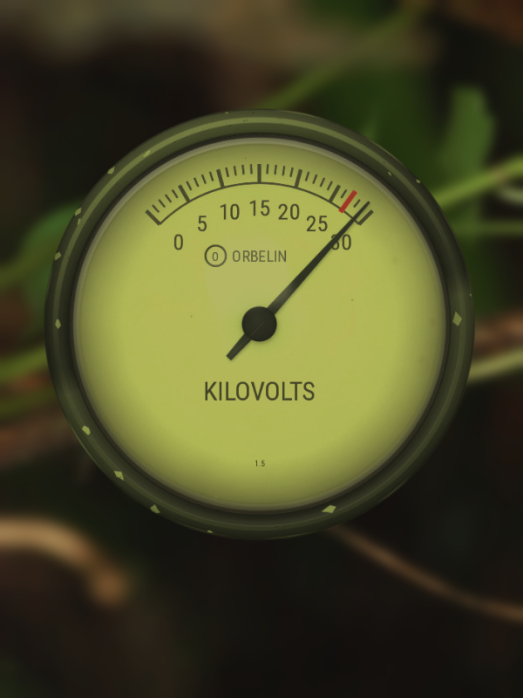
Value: 29 kV
